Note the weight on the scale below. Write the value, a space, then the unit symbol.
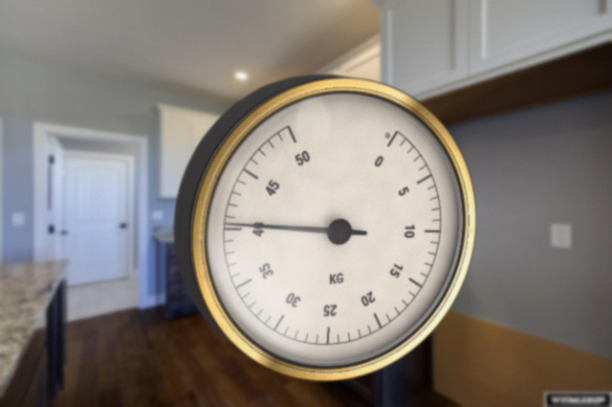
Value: 40.5 kg
